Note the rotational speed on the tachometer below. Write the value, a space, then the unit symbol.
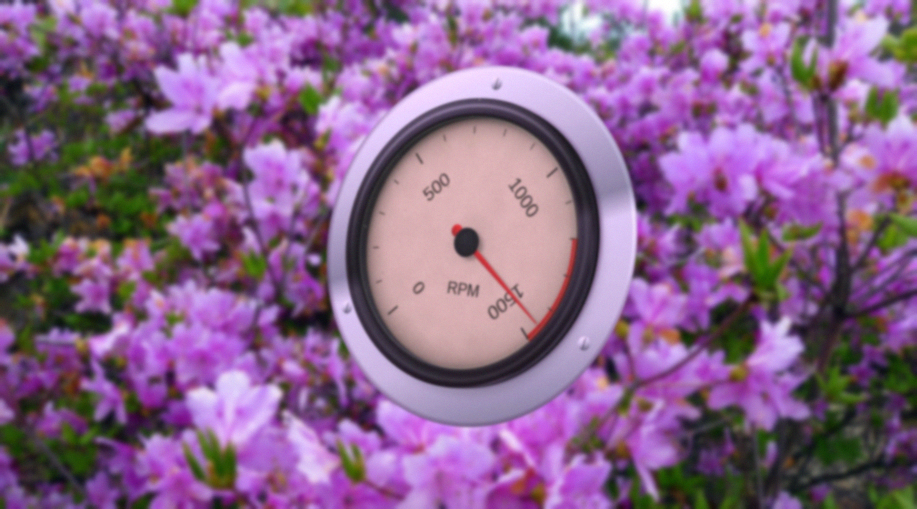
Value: 1450 rpm
